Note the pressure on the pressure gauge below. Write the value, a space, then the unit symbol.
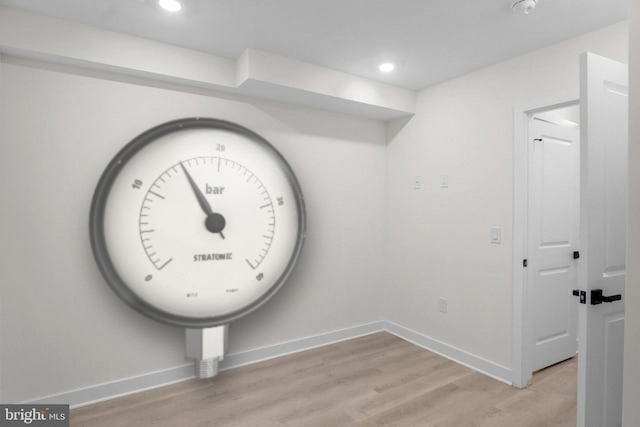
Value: 15 bar
